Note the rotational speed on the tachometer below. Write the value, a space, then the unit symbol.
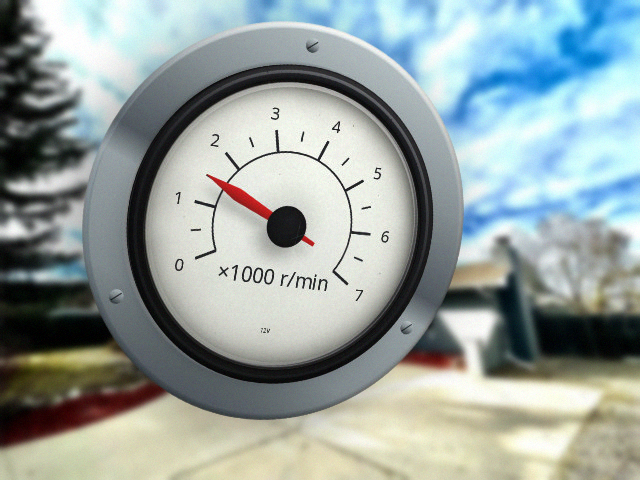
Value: 1500 rpm
